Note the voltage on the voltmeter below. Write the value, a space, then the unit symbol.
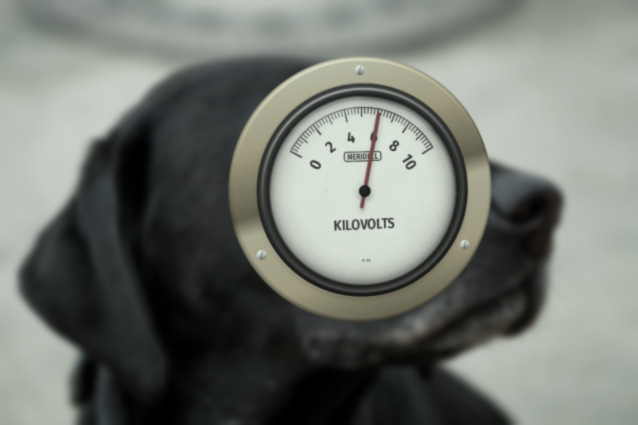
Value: 6 kV
